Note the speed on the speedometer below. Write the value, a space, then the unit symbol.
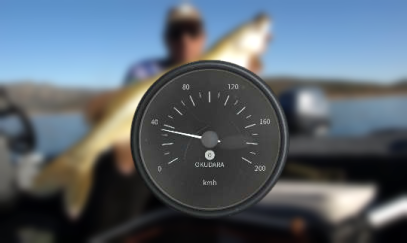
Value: 35 km/h
